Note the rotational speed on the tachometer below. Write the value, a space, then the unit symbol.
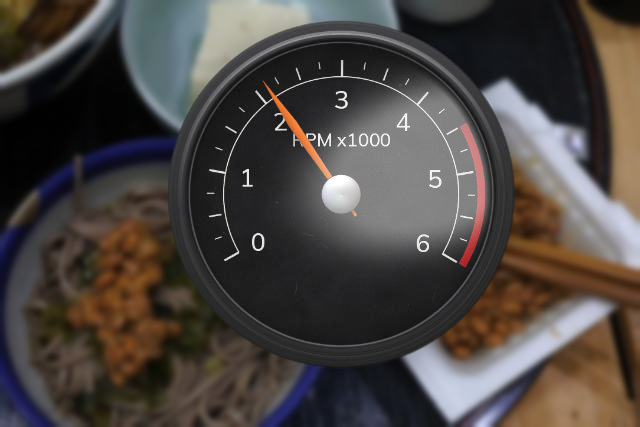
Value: 2125 rpm
